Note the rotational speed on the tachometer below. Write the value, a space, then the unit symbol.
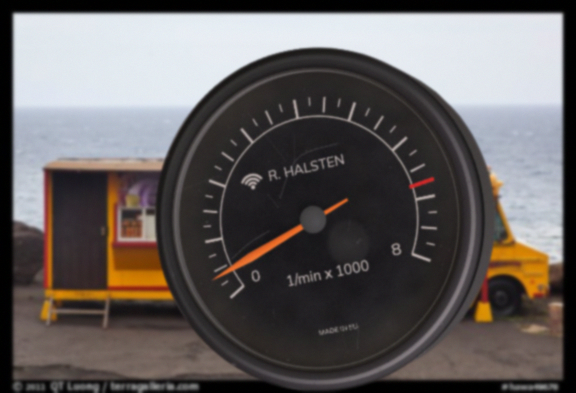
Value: 375 rpm
